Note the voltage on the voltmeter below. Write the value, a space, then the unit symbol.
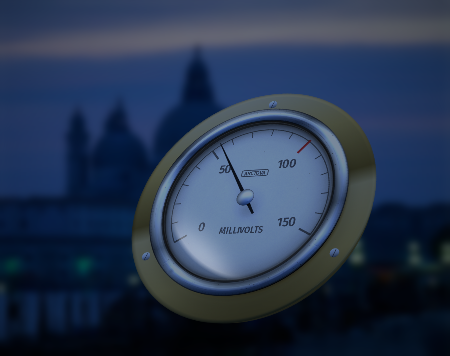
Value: 55 mV
